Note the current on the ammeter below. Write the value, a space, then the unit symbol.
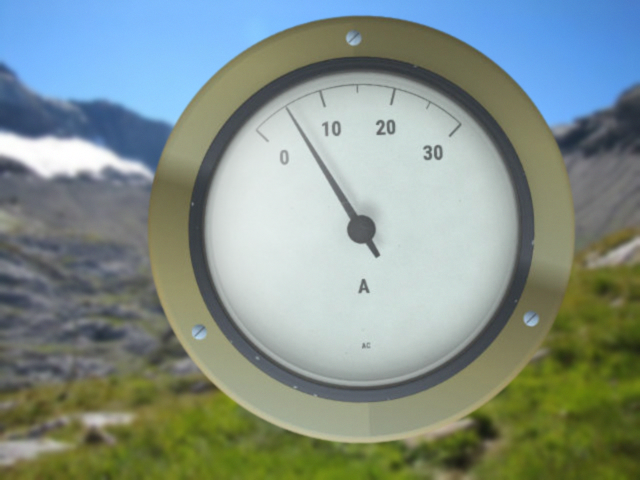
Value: 5 A
